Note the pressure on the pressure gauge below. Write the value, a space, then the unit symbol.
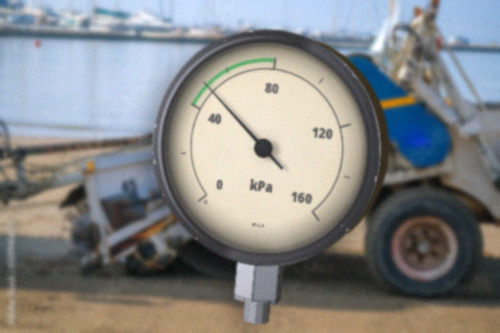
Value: 50 kPa
